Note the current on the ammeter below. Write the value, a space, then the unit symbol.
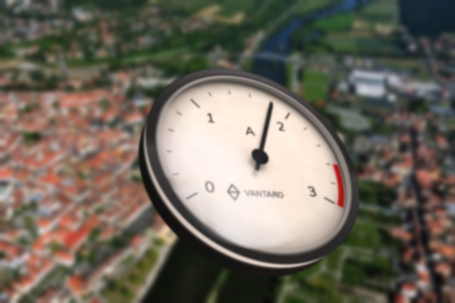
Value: 1.8 A
